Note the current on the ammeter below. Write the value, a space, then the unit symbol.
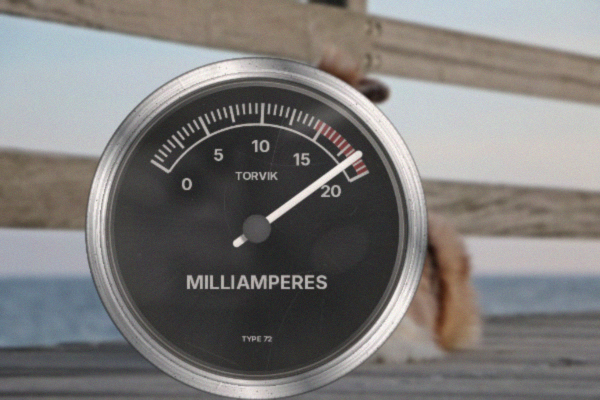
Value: 18.5 mA
